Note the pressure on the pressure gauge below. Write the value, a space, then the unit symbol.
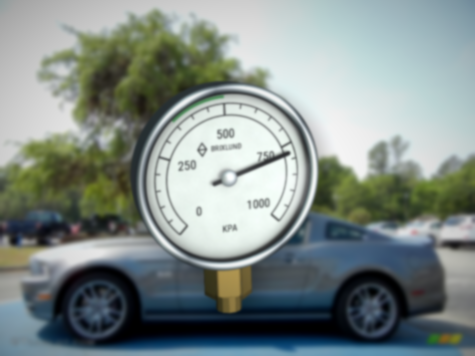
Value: 775 kPa
